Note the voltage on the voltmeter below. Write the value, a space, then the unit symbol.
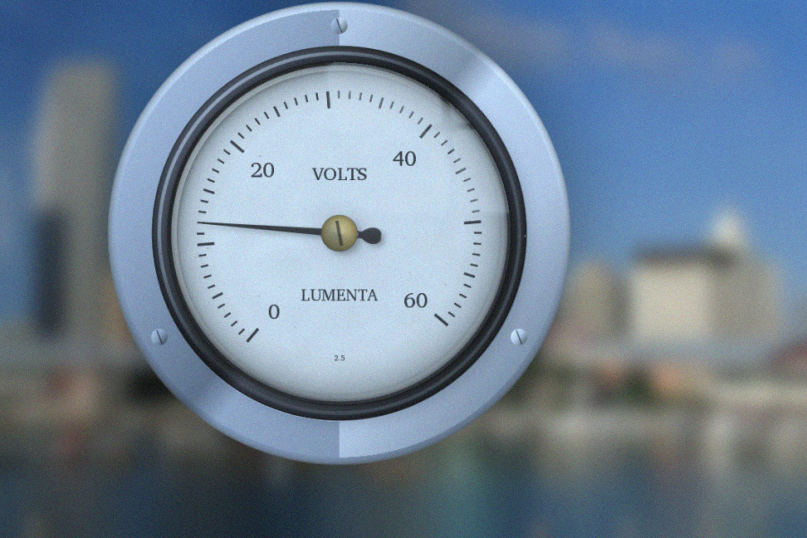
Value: 12 V
